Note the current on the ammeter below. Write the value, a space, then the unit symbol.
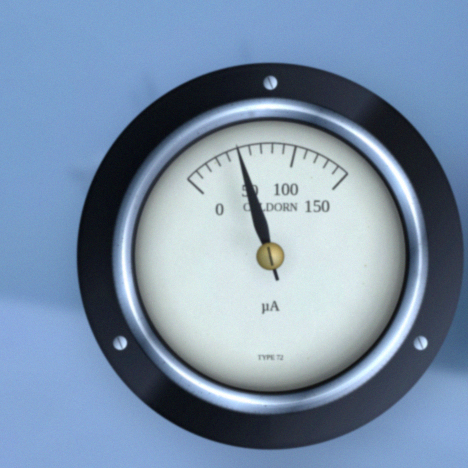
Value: 50 µA
